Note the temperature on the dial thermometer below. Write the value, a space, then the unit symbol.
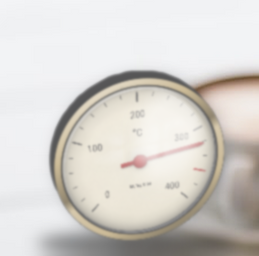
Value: 320 °C
